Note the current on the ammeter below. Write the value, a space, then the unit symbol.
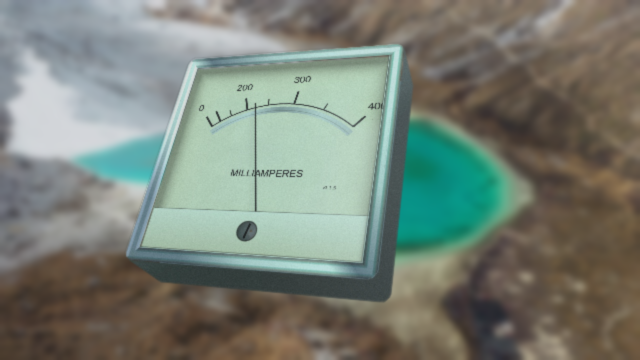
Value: 225 mA
